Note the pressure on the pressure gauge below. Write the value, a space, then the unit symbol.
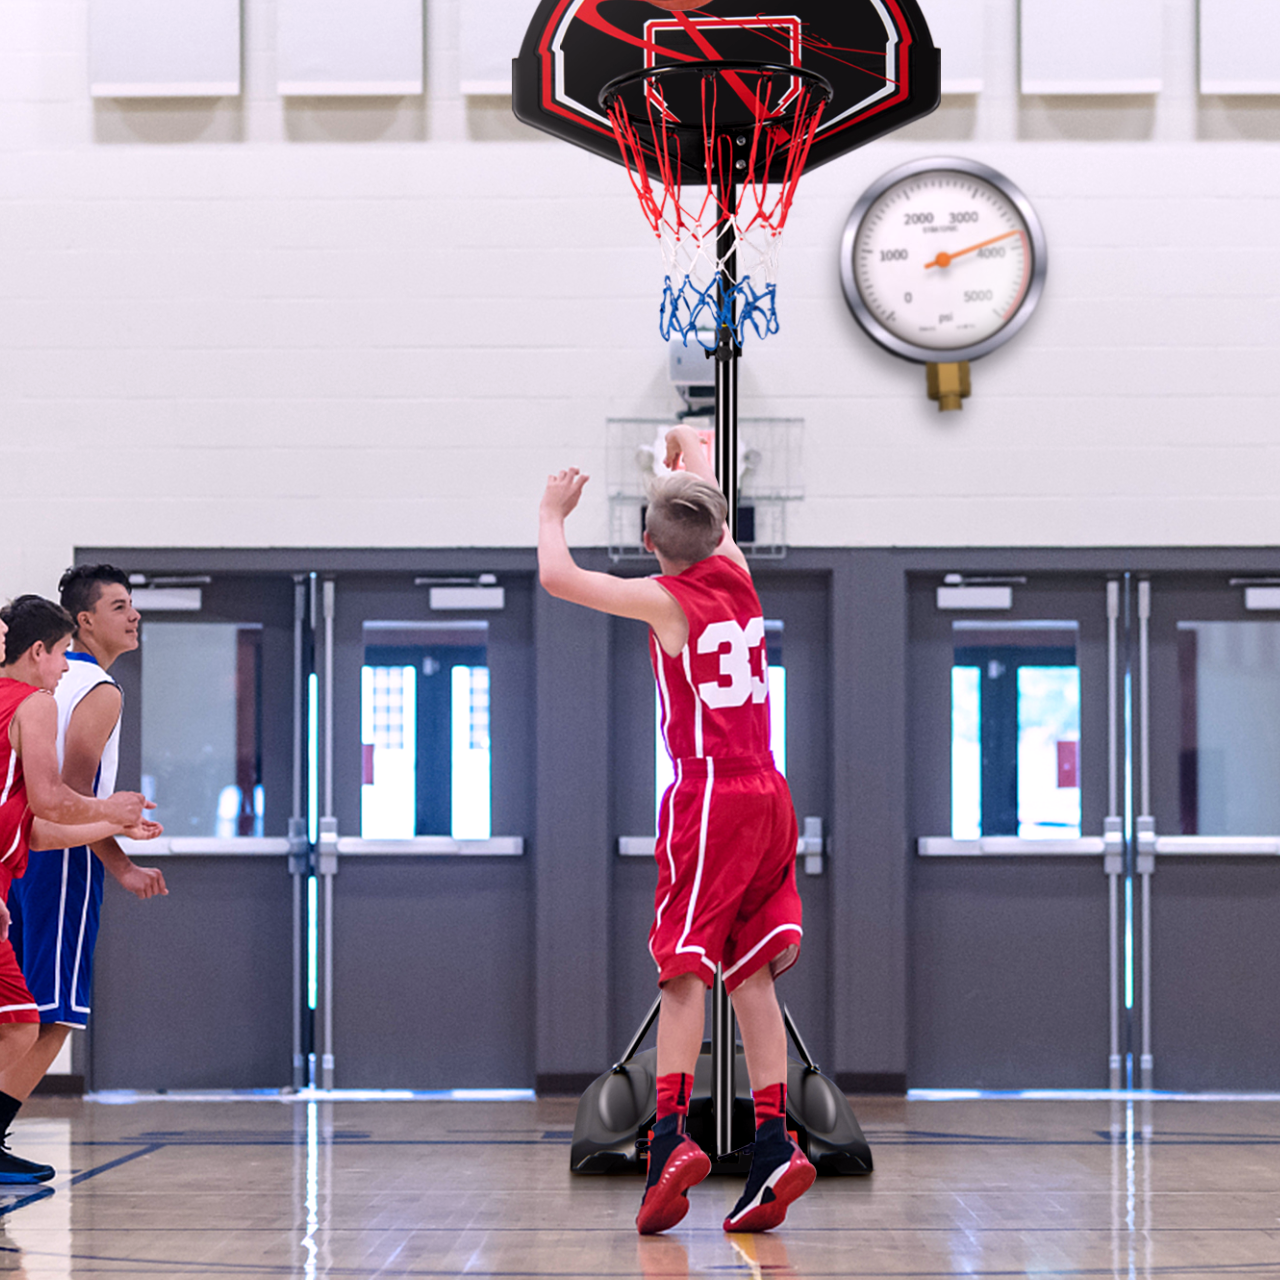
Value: 3800 psi
